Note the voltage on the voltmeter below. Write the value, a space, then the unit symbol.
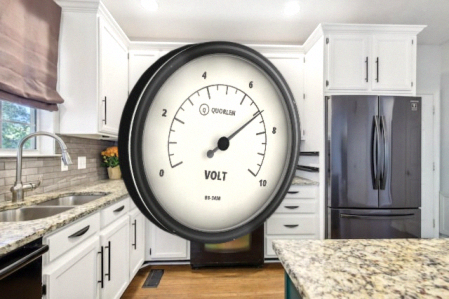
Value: 7 V
